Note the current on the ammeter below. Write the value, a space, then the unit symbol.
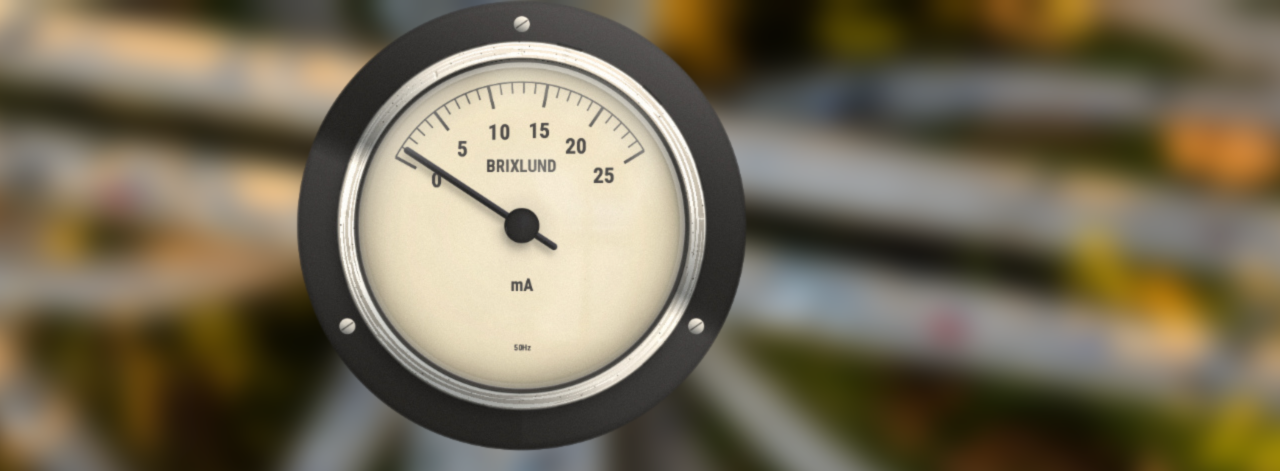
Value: 1 mA
